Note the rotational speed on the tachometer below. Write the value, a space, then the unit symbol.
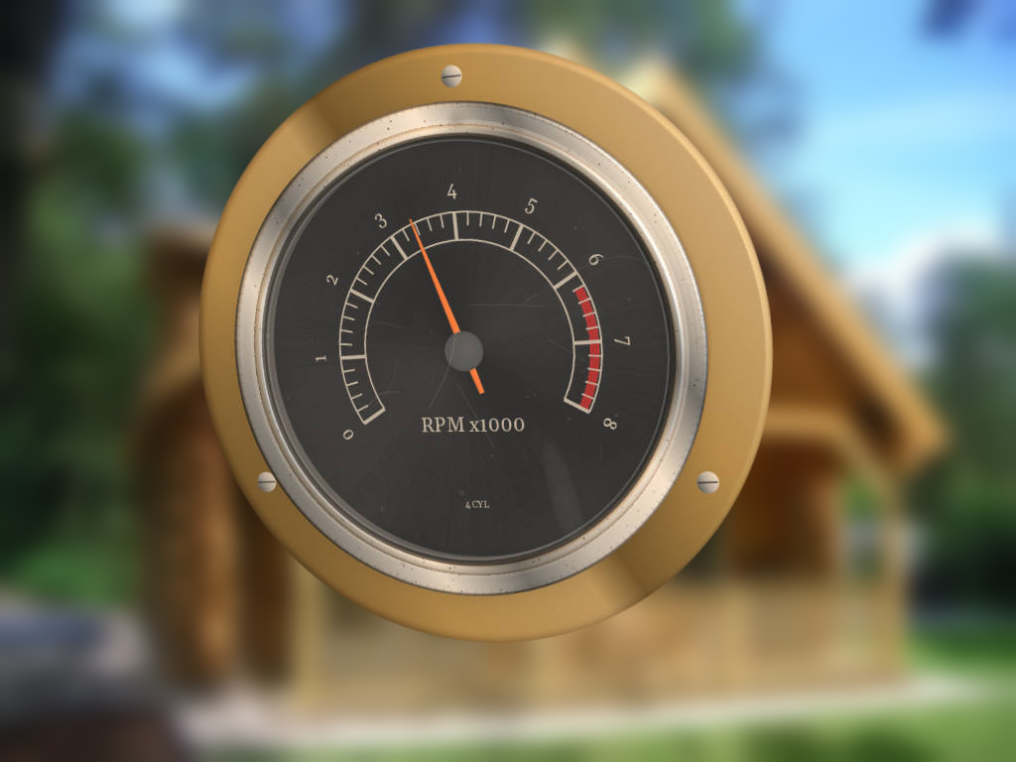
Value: 3400 rpm
